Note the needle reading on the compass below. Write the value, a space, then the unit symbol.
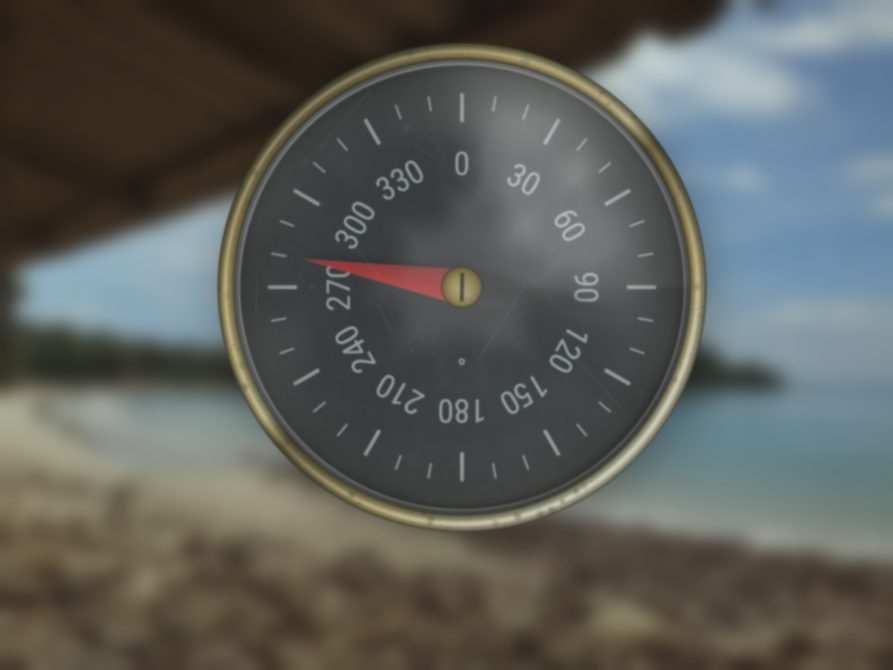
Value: 280 °
